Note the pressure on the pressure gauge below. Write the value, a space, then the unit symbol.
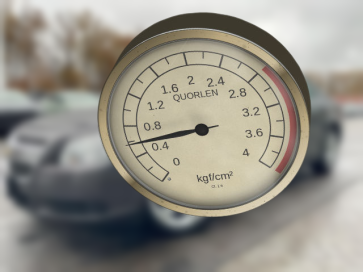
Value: 0.6 kg/cm²
